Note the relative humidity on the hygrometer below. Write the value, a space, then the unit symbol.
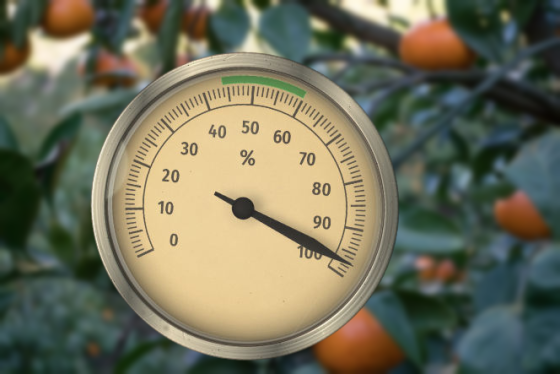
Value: 97 %
